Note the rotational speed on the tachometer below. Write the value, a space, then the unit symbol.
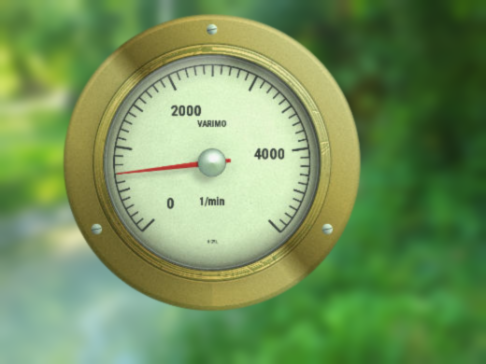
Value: 700 rpm
